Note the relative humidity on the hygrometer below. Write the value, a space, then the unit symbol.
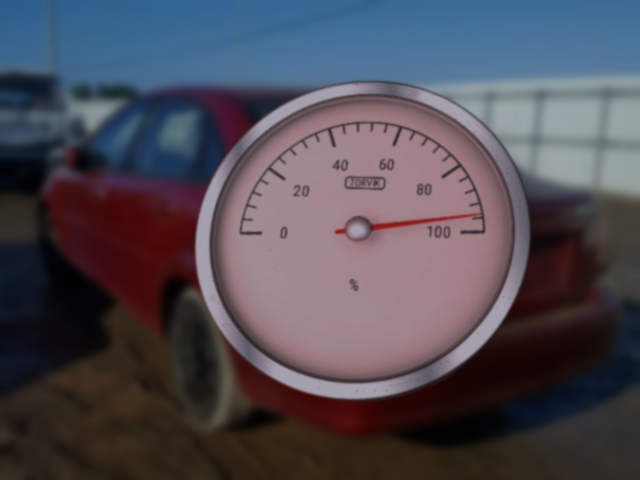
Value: 96 %
